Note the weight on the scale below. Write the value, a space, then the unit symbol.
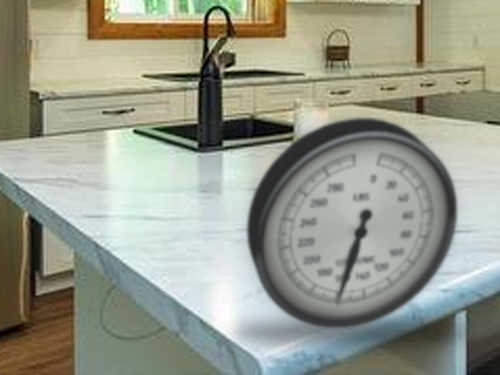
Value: 160 lb
